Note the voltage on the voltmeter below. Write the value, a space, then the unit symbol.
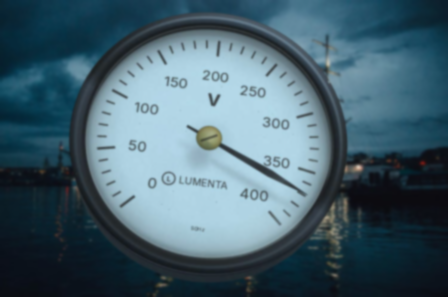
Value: 370 V
